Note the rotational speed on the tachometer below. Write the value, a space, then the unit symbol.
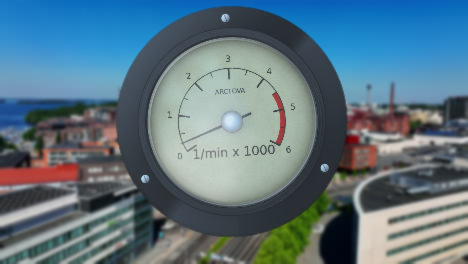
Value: 250 rpm
